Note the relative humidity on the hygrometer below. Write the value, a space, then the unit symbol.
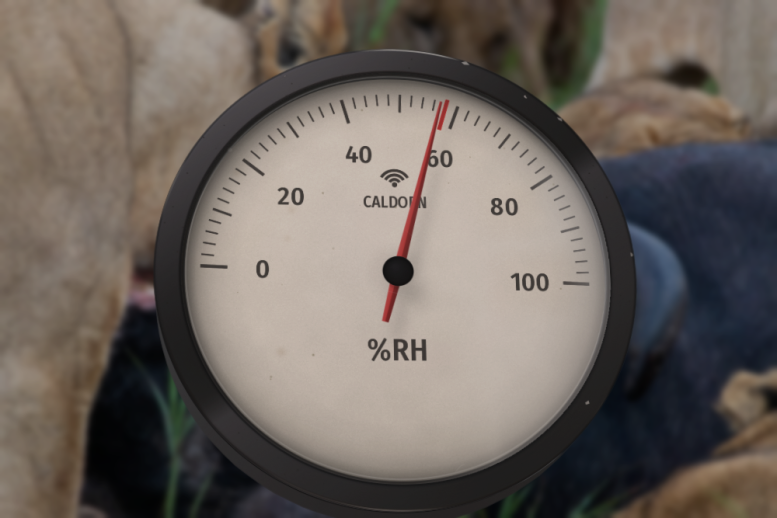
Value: 57 %
